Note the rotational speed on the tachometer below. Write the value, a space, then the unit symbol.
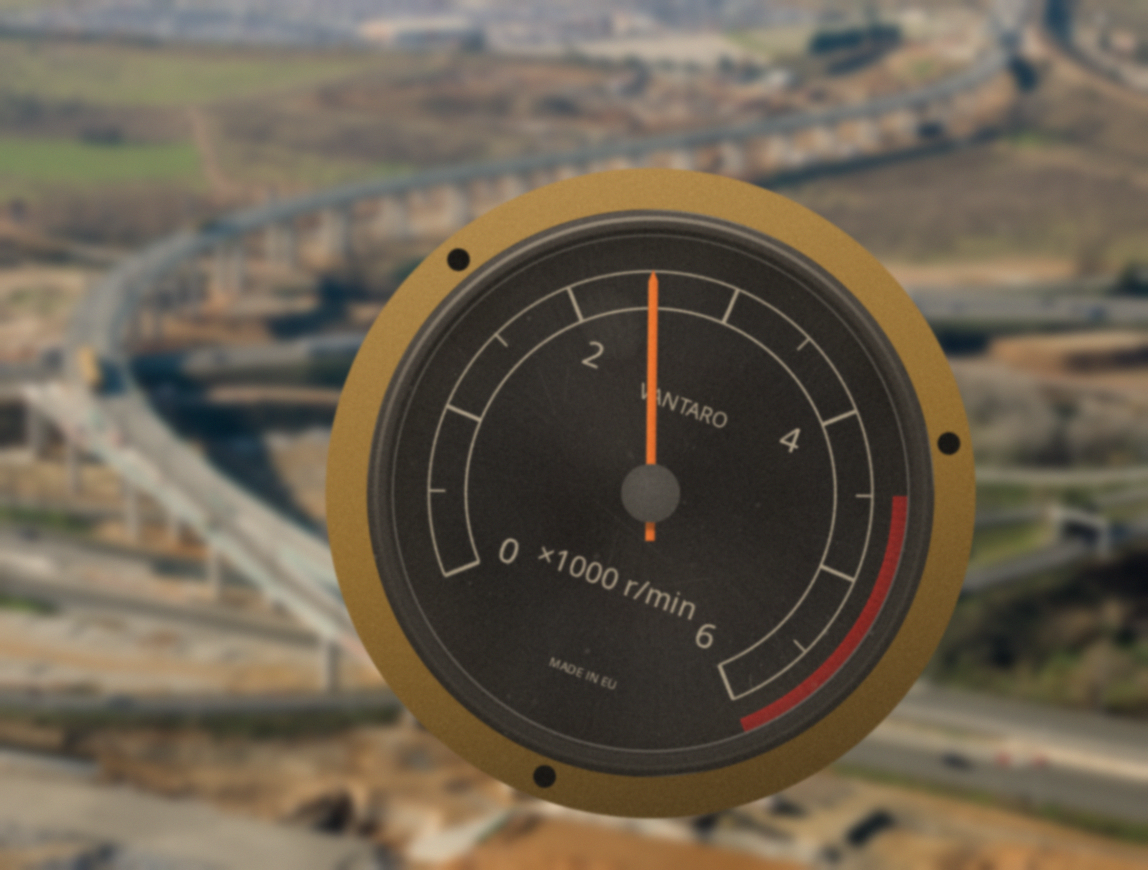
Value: 2500 rpm
